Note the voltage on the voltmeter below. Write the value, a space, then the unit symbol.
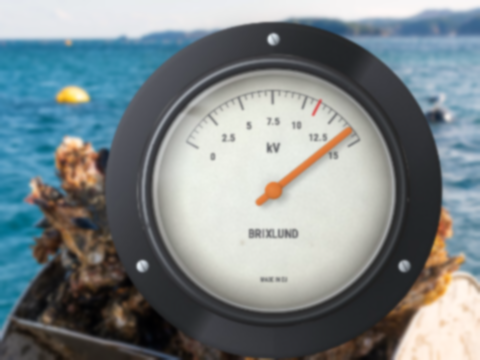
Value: 14 kV
